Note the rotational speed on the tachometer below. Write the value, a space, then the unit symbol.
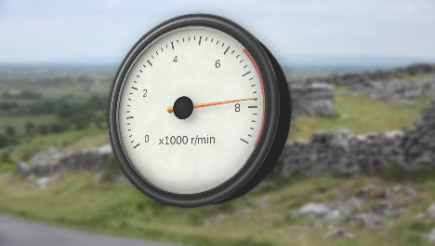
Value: 7800 rpm
